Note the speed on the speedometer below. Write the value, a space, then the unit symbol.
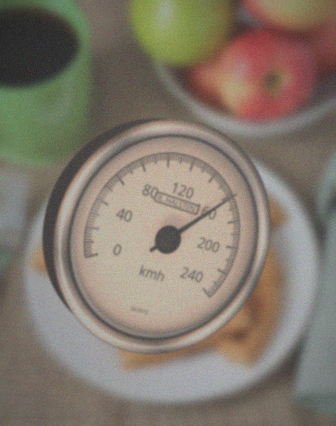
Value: 160 km/h
